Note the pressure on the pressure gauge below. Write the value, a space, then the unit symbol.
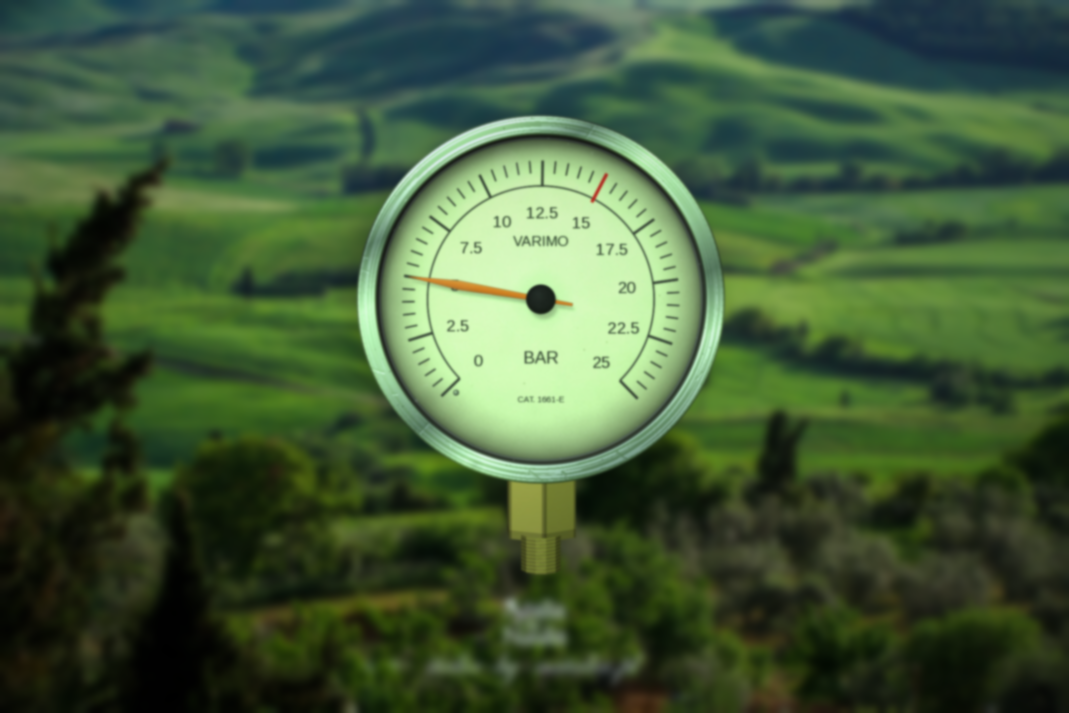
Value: 5 bar
